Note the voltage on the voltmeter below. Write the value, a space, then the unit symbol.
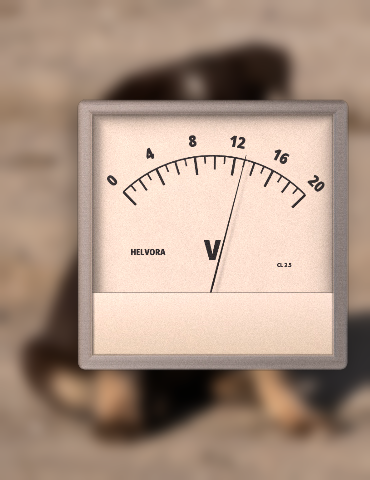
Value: 13 V
